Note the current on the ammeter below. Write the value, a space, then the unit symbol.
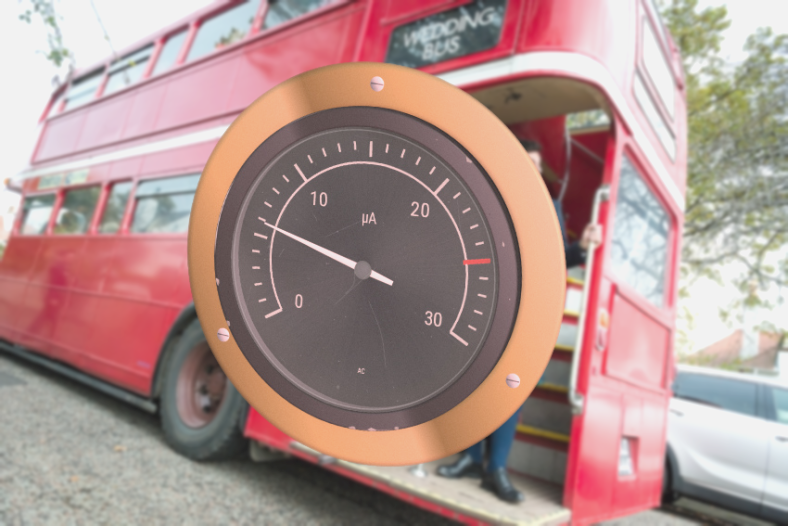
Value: 6 µA
